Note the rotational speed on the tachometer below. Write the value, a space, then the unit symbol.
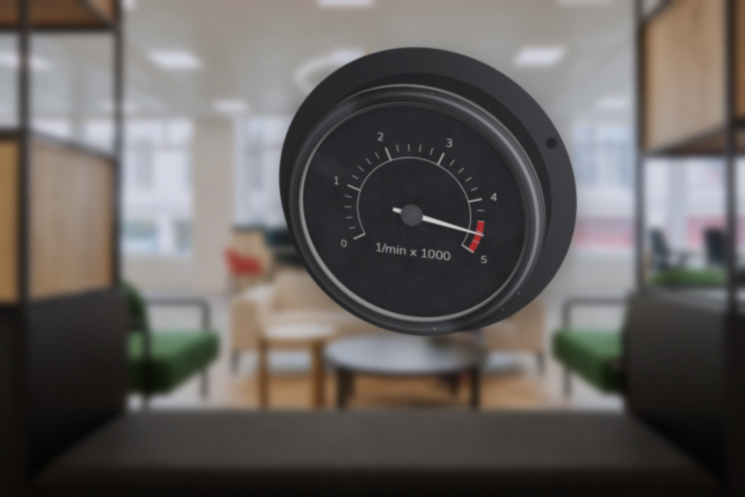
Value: 4600 rpm
